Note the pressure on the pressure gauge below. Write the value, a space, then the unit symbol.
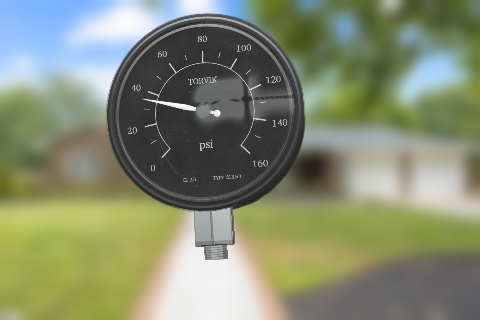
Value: 35 psi
